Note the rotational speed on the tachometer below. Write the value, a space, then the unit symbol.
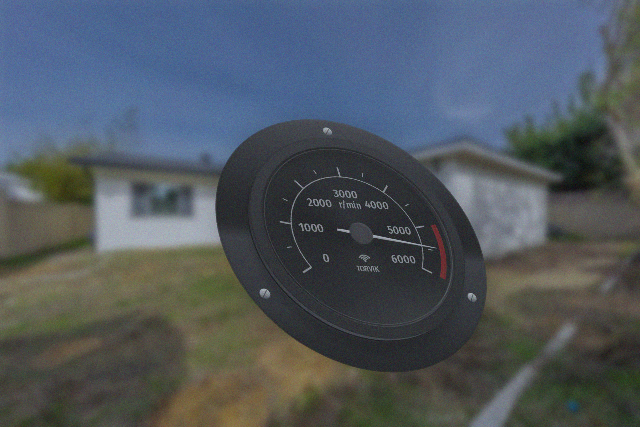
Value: 5500 rpm
